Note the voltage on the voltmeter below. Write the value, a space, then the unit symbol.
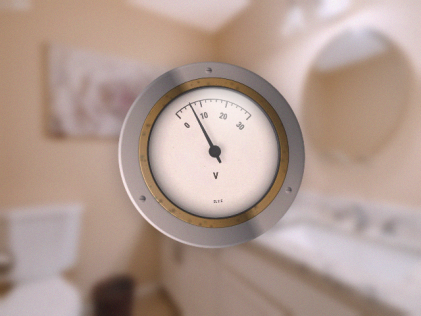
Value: 6 V
